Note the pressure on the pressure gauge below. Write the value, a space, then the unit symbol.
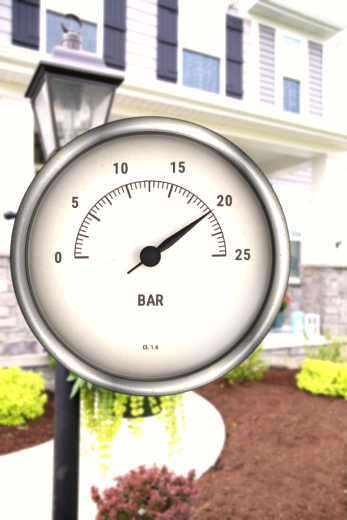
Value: 20 bar
